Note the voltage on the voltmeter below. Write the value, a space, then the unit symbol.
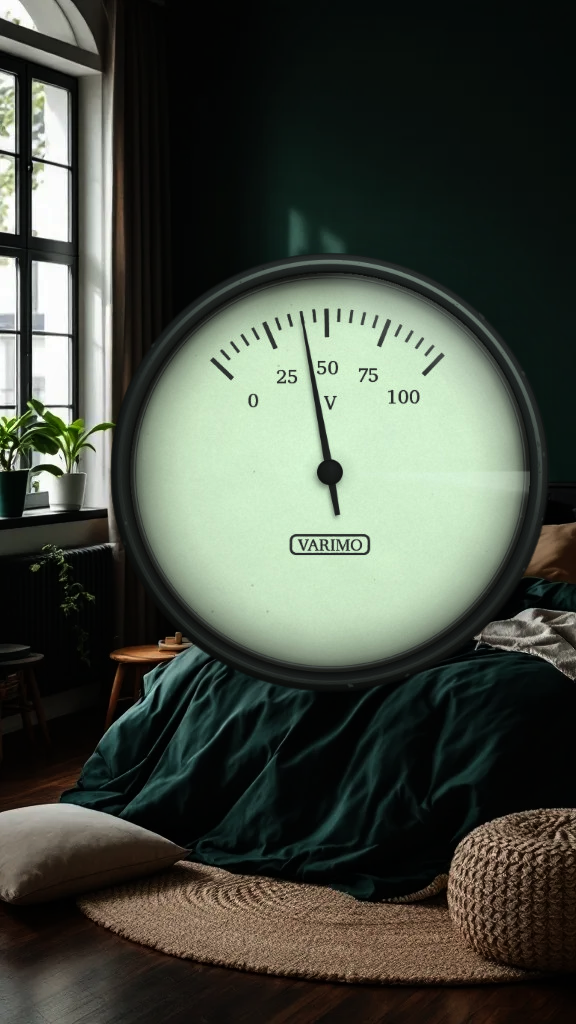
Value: 40 V
